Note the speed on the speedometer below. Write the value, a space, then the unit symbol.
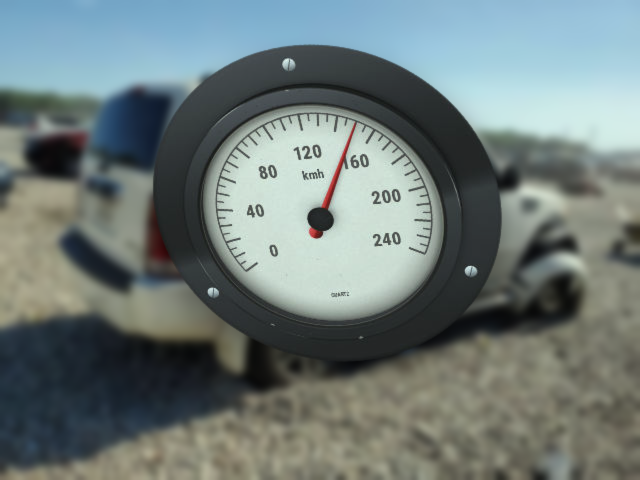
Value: 150 km/h
